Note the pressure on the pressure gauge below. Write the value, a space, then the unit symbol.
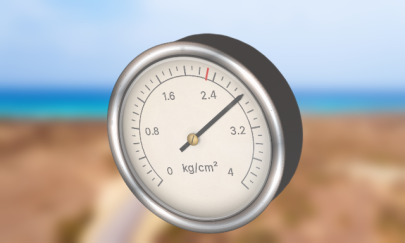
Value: 2.8 kg/cm²
